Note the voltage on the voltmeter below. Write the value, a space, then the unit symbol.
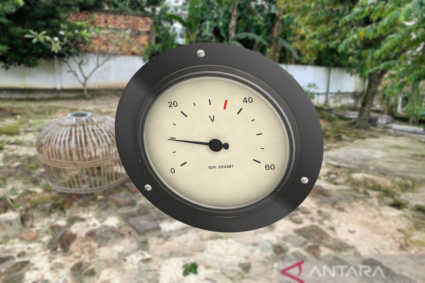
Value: 10 V
